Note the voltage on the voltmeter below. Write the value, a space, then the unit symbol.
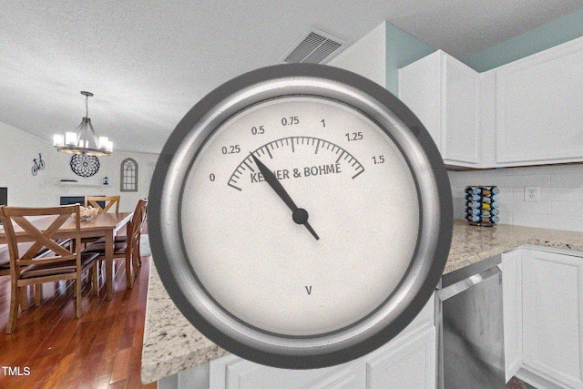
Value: 0.35 V
